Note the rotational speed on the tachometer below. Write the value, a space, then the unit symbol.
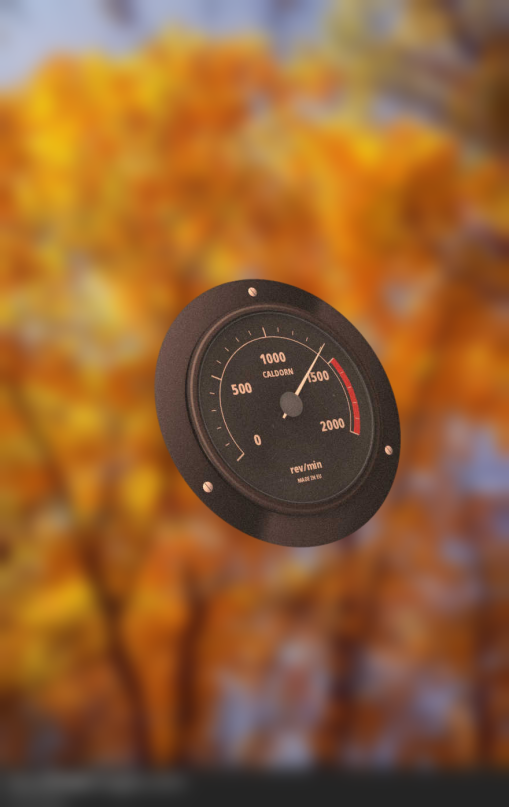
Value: 1400 rpm
